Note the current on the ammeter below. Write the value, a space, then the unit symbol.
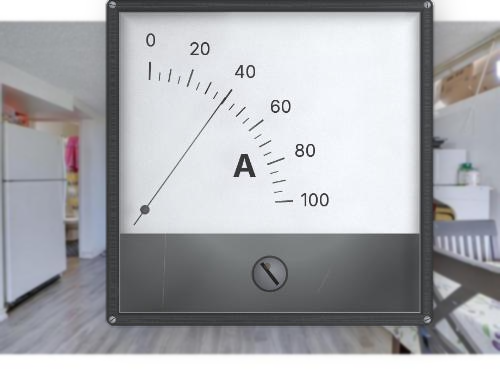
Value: 40 A
